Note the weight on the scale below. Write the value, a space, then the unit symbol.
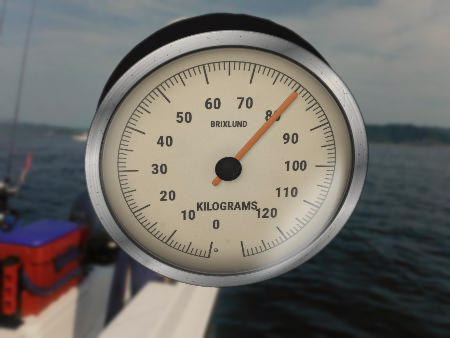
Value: 80 kg
